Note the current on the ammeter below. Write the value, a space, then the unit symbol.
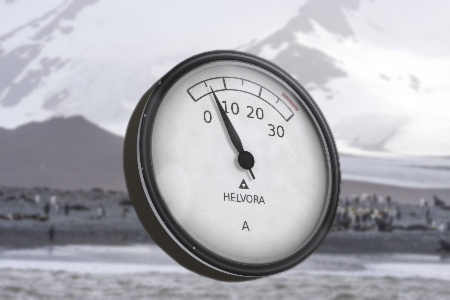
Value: 5 A
